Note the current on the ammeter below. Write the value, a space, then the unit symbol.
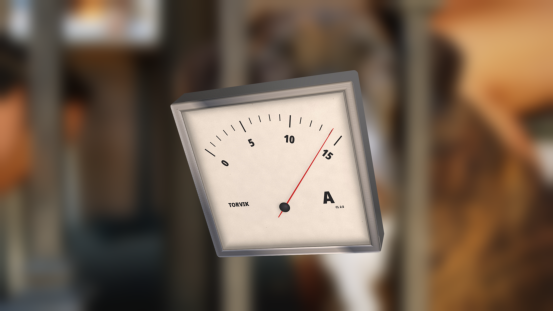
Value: 14 A
